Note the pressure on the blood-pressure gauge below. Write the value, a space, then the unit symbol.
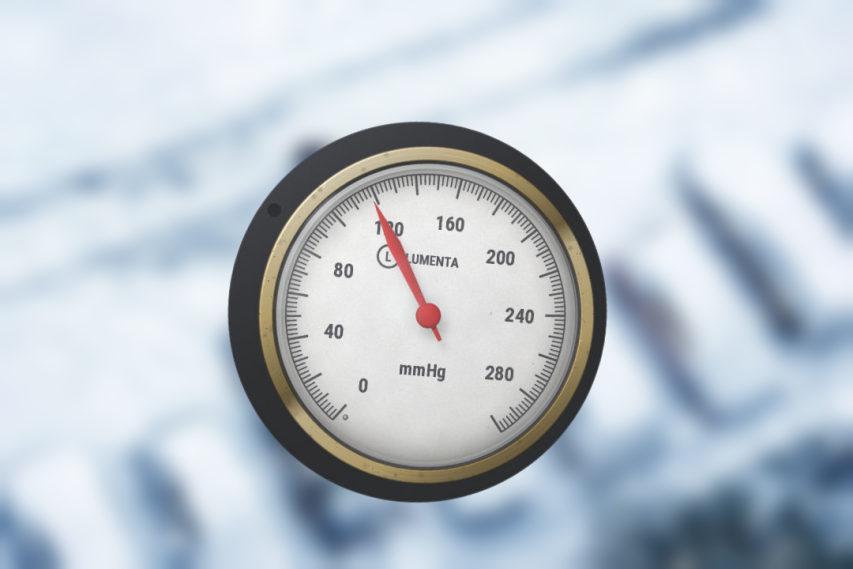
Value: 118 mmHg
